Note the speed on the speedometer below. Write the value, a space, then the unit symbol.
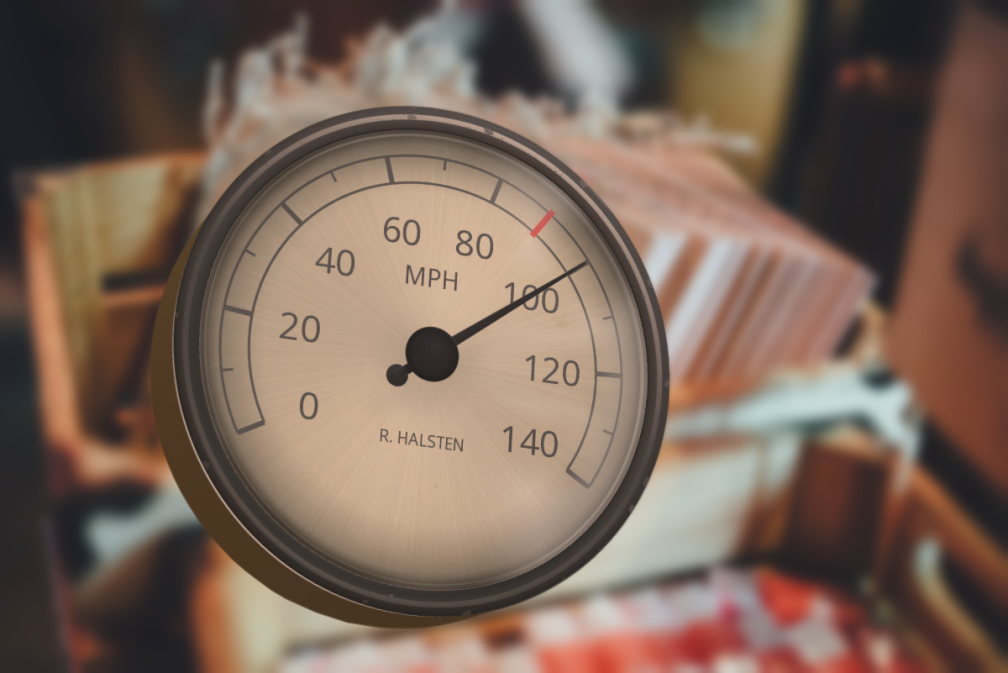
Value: 100 mph
